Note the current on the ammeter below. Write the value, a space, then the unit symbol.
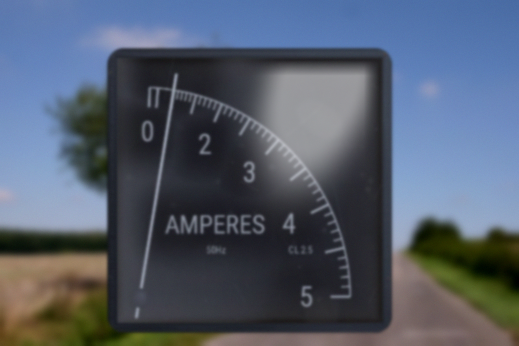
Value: 1 A
